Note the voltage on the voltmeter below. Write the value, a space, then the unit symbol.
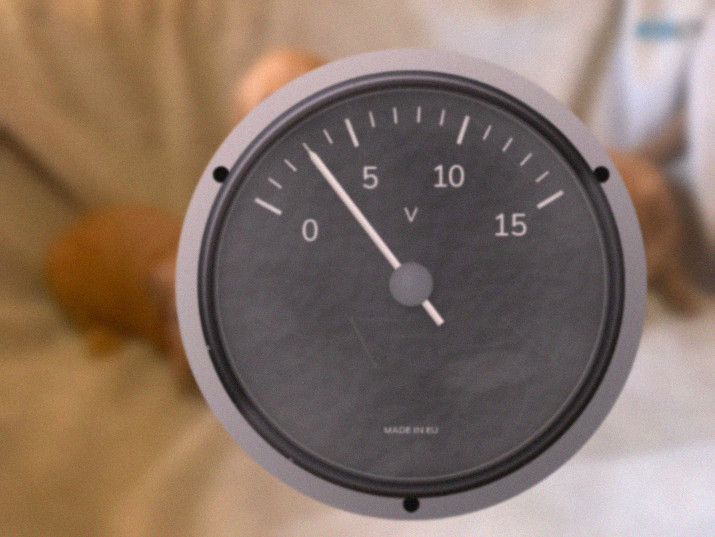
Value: 3 V
